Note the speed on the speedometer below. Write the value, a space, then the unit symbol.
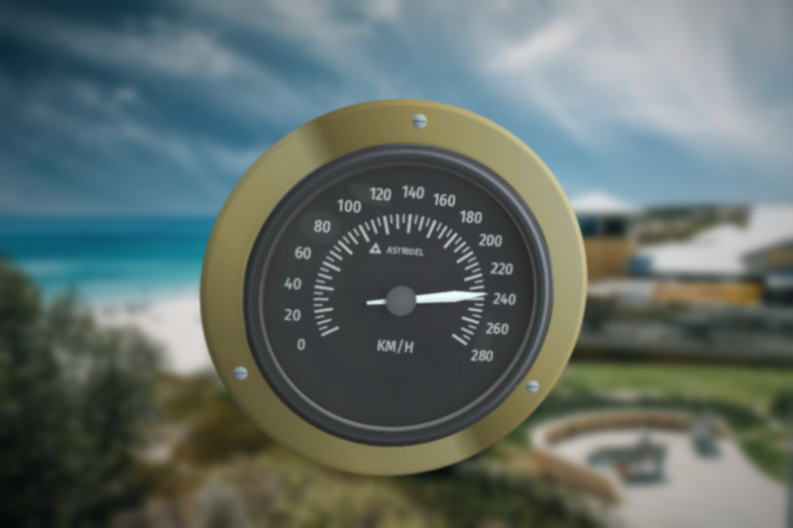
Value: 235 km/h
